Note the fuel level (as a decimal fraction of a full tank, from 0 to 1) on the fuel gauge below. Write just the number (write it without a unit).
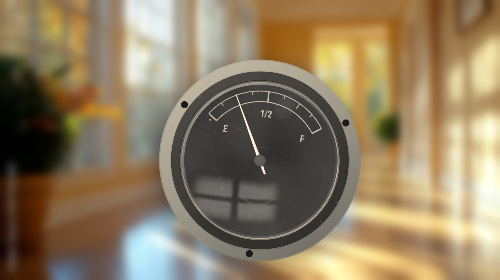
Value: 0.25
